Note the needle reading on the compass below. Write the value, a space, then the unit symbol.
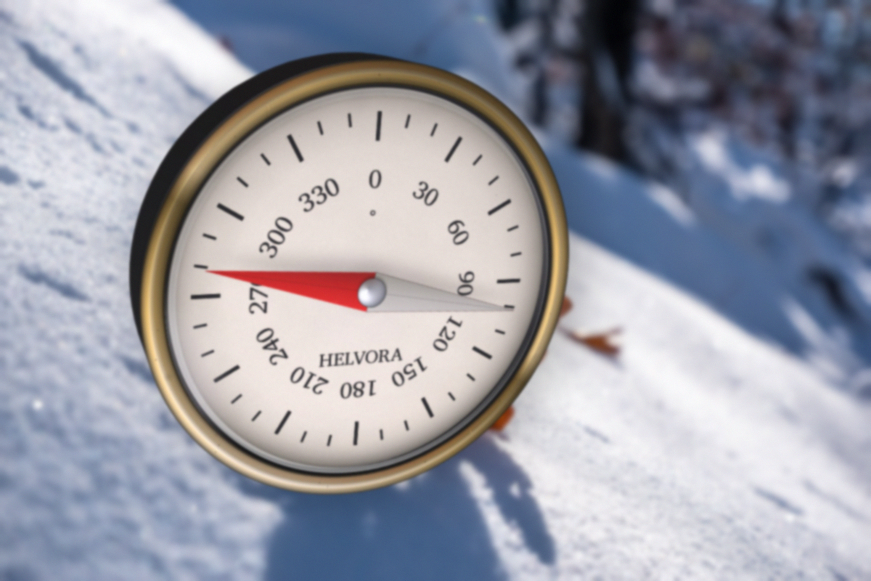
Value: 280 °
